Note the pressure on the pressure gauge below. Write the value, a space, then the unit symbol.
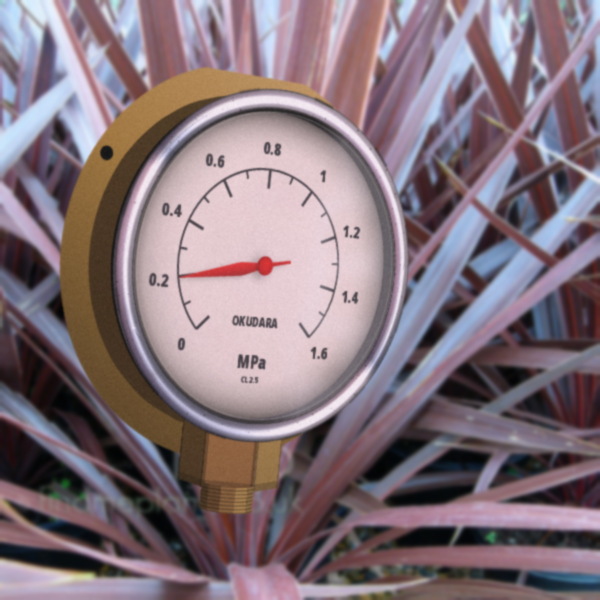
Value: 0.2 MPa
